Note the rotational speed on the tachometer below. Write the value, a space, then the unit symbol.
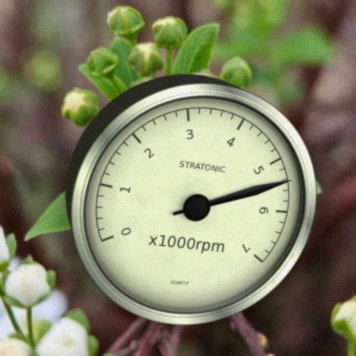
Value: 5400 rpm
